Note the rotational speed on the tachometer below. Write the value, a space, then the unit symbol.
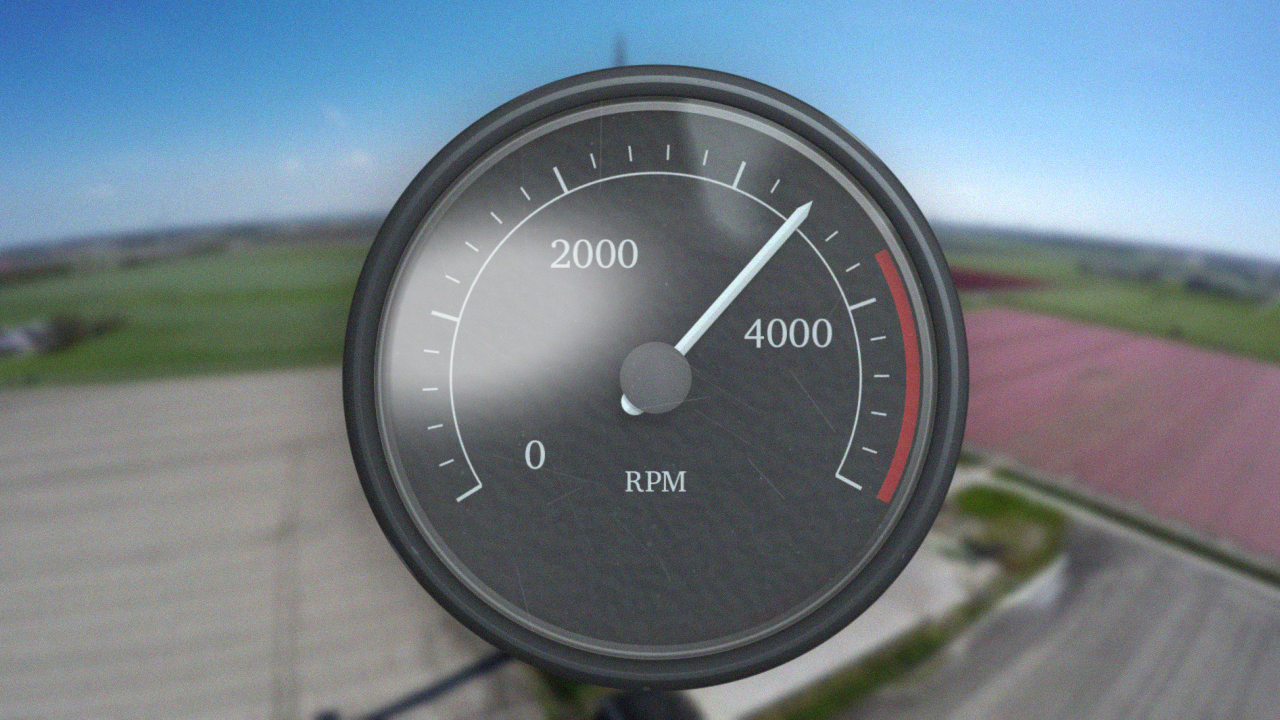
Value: 3400 rpm
